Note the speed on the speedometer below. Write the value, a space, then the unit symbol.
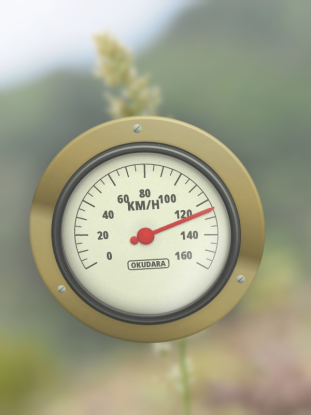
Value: 125 km/h
